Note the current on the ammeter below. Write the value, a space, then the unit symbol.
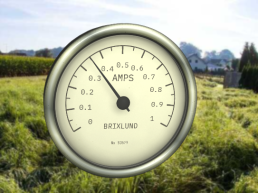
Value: 0.35 A
